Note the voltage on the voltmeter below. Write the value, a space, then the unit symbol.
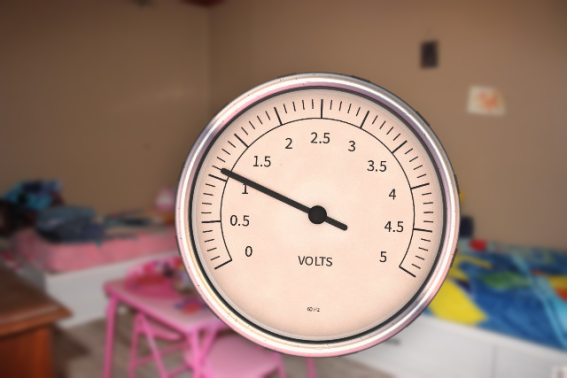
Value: 1.1 V
